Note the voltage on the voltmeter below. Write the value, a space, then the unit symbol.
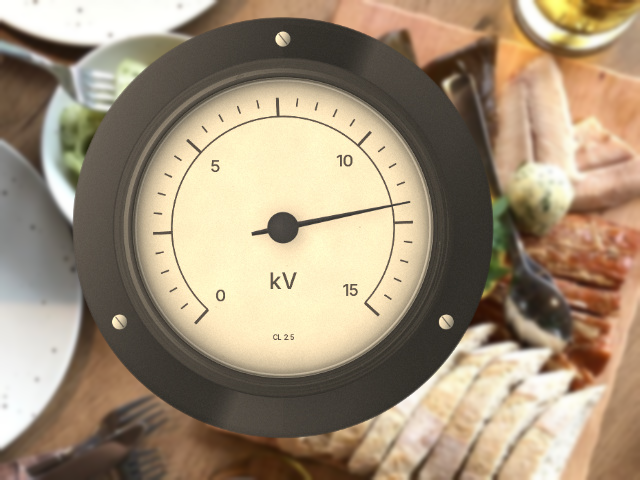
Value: 12 kV
